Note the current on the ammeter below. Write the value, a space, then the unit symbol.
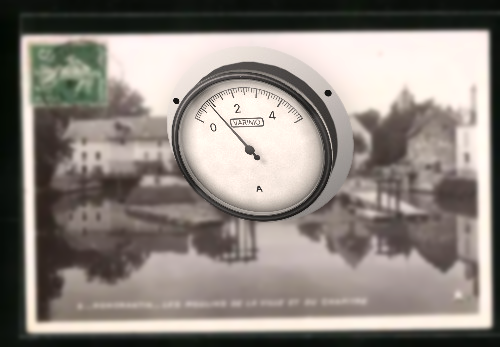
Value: 1 A
